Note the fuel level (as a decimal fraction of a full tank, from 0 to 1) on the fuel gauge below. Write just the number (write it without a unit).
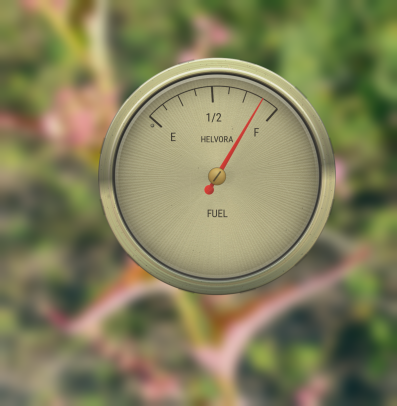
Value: 0.875
